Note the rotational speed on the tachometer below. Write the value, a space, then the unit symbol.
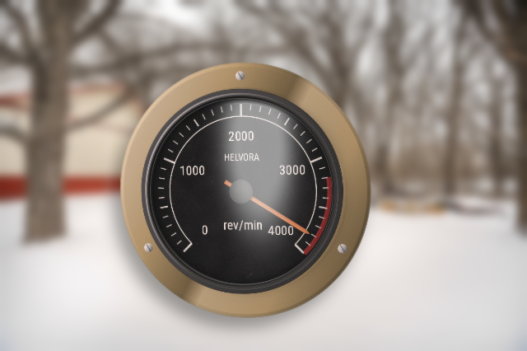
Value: 3800 rpm
